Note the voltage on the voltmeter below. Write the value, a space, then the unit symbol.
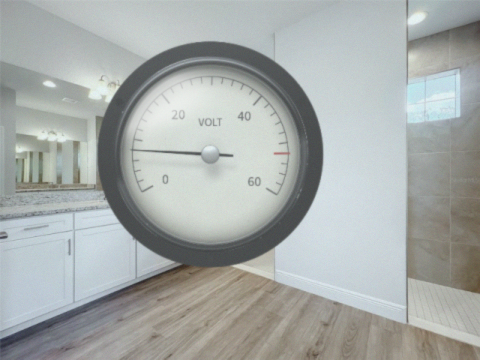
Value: 8 V
